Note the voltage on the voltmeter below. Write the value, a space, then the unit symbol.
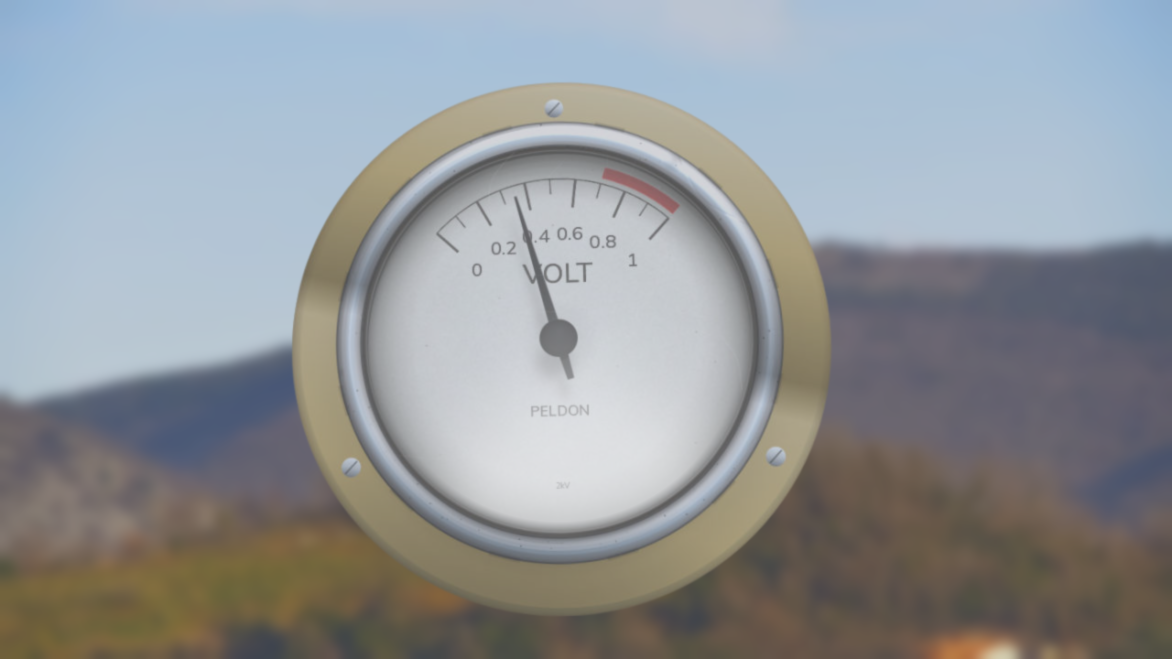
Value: 0.35 V
